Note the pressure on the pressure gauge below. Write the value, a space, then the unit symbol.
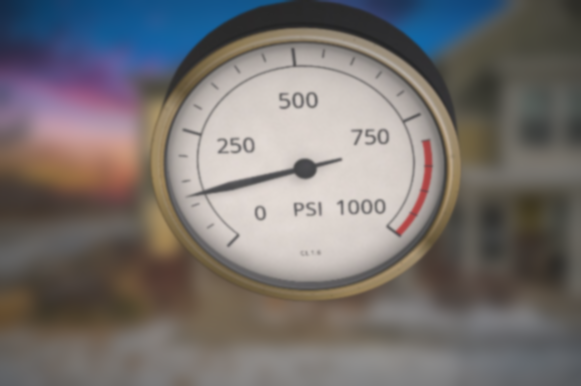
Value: 125 psi
